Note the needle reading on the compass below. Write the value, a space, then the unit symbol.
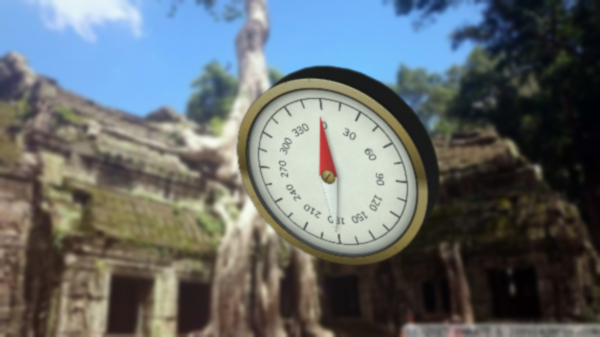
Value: 0 °
